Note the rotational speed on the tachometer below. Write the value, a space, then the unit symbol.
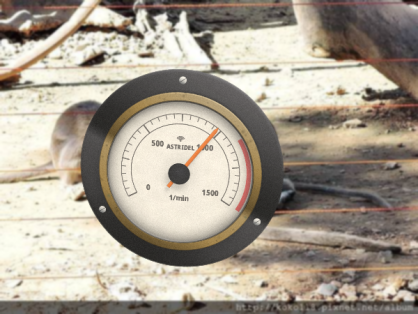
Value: 975 rpm
